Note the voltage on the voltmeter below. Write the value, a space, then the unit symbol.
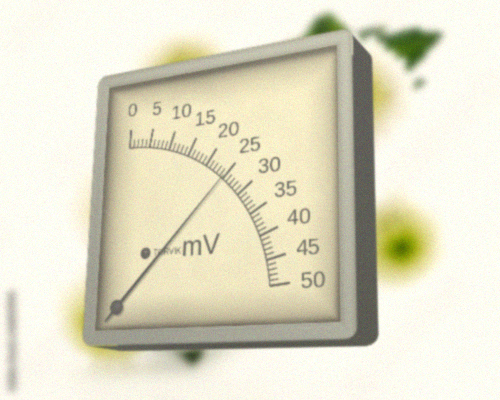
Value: 25 mV
